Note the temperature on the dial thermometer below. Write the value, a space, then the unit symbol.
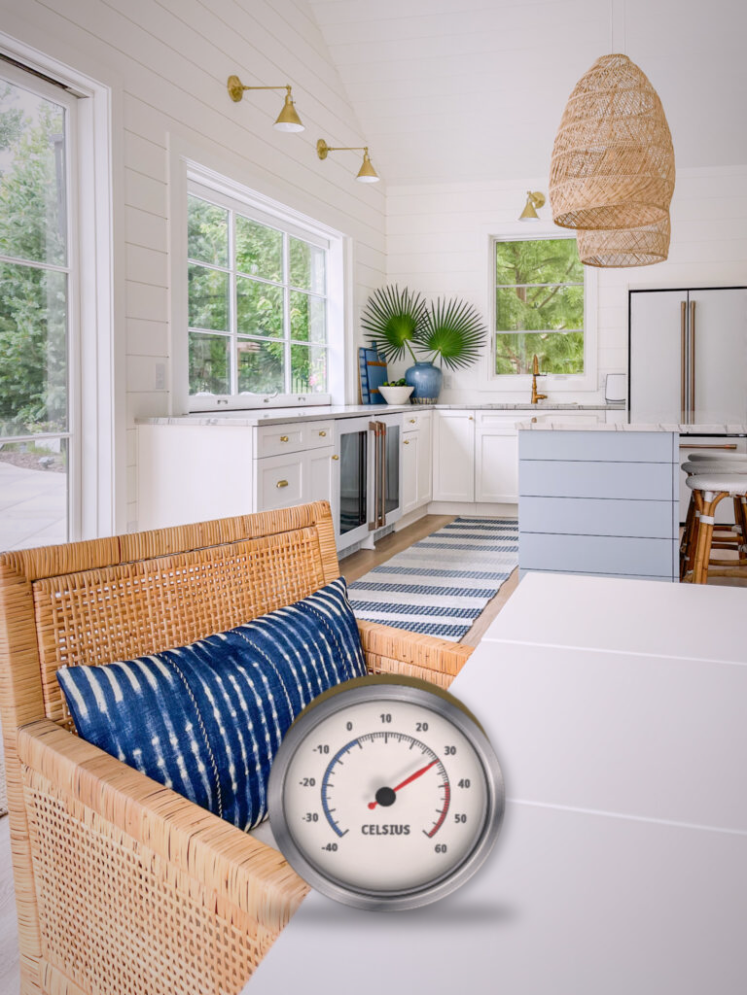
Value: 30 °C
